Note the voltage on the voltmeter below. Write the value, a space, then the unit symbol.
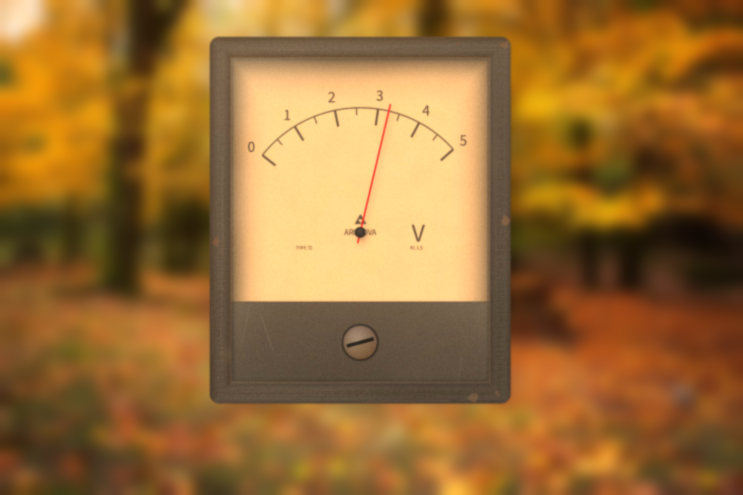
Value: 3.25 V
